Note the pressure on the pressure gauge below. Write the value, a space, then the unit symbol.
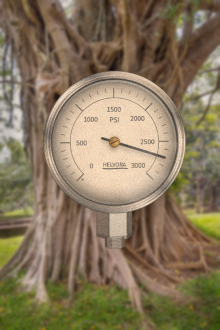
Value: 2700 psi
